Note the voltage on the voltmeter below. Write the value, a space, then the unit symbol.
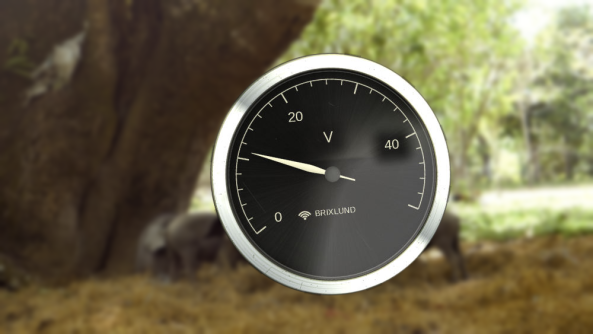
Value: 11 V
